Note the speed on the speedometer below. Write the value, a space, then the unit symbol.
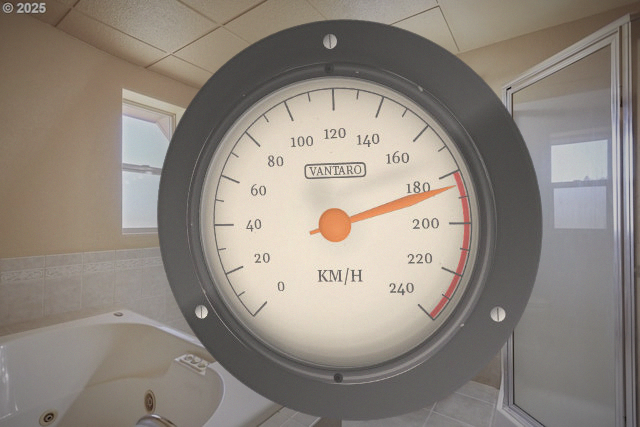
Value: 185 km/h
